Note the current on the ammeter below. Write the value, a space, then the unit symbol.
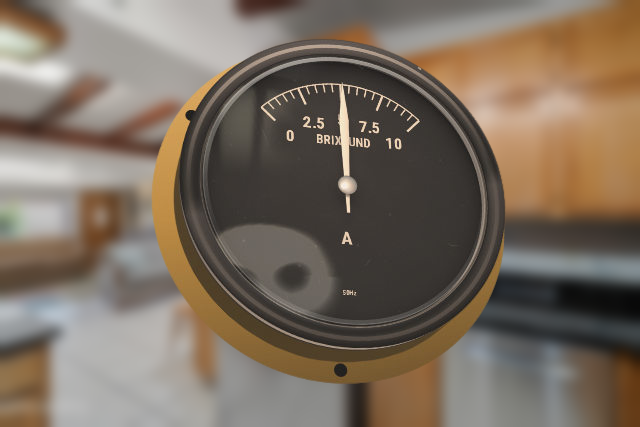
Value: 5 A
